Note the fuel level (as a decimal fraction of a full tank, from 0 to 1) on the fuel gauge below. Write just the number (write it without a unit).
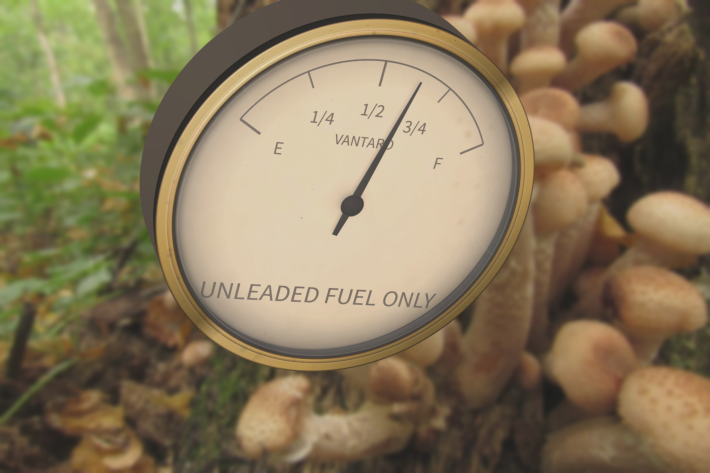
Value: 0.625
